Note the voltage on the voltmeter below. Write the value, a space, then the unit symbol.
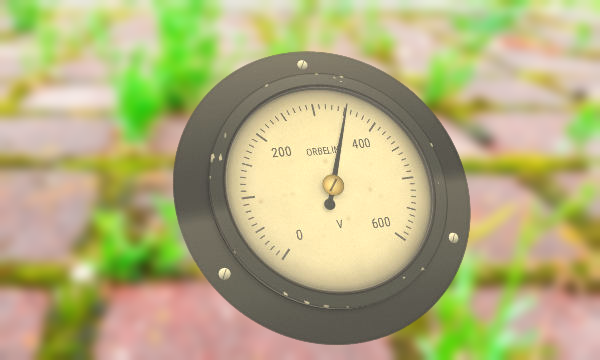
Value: 350 V
